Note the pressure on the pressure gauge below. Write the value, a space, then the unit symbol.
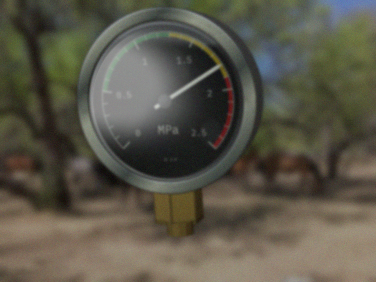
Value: 1.8 MPa
